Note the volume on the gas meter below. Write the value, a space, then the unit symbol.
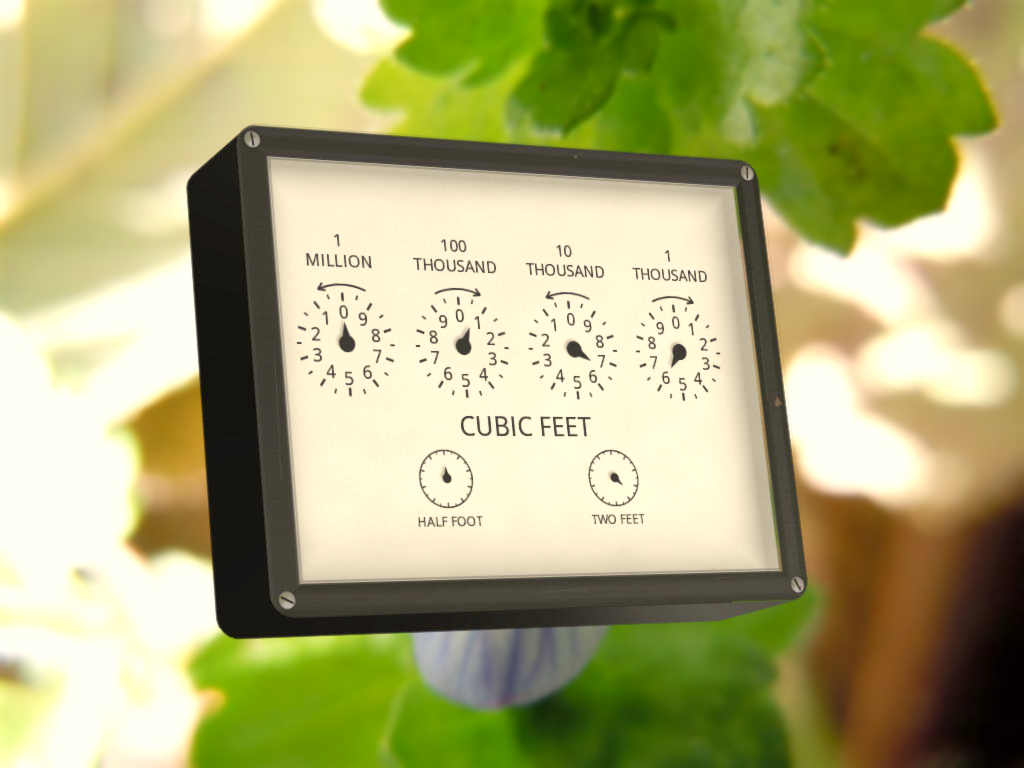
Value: 6600 ft³
